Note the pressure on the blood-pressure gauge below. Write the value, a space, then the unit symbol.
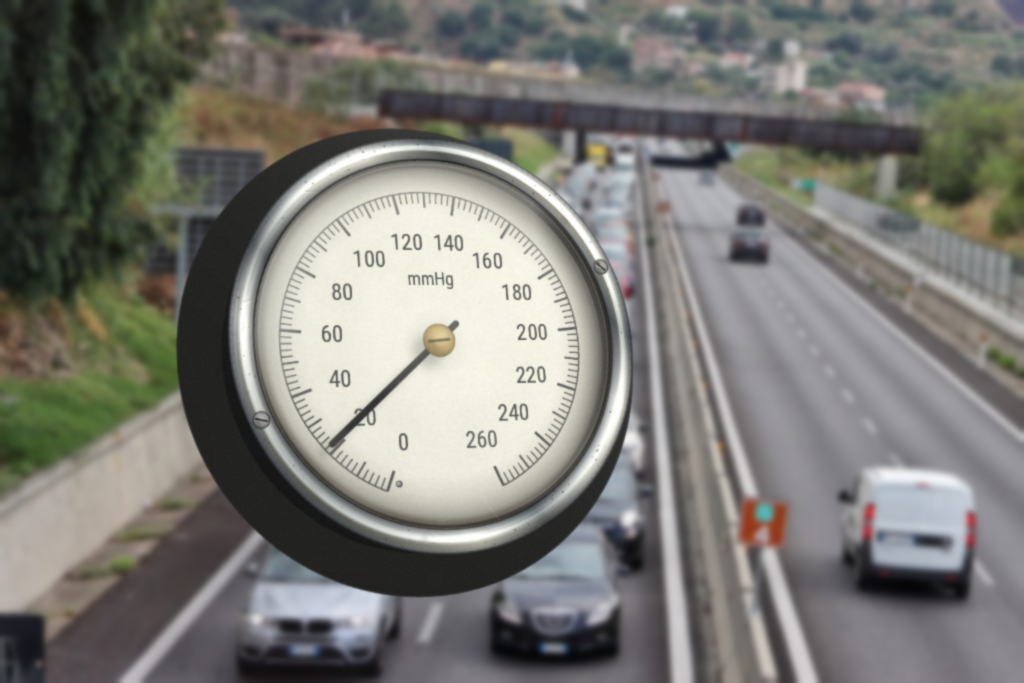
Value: 22 mmHg
